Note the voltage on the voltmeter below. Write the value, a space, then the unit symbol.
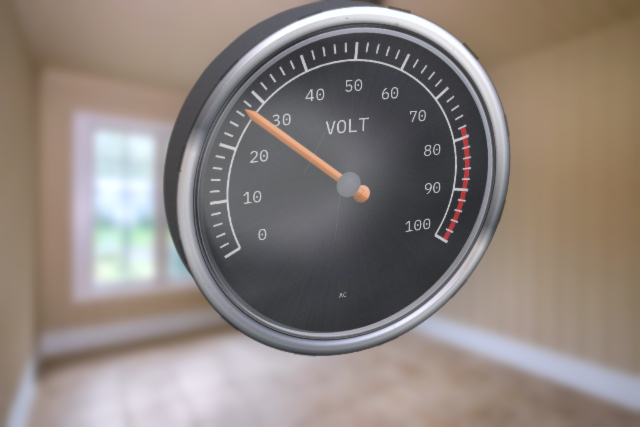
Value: 27 V
